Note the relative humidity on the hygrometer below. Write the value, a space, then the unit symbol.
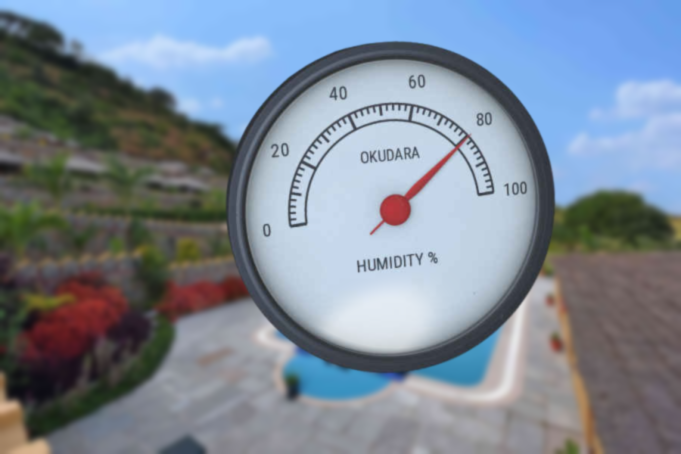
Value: 80 %
